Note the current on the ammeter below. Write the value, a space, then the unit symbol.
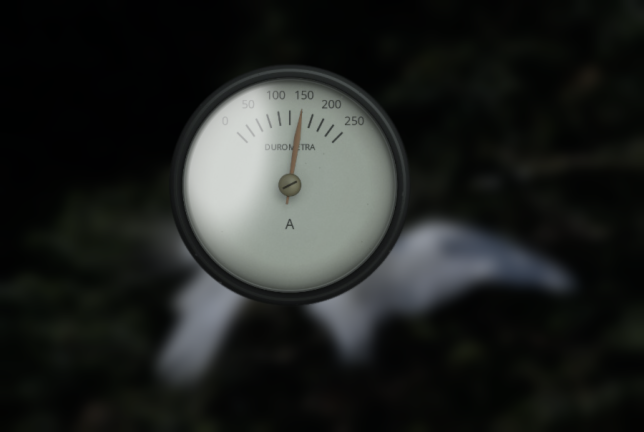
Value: 150 A
